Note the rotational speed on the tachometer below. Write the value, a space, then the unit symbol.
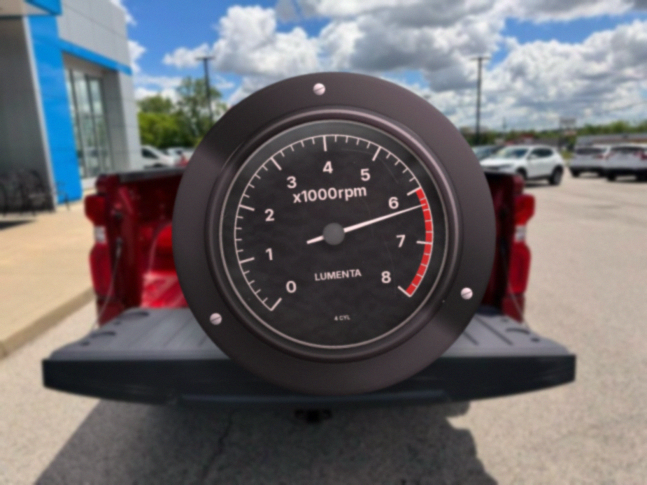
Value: 6300 rpm
